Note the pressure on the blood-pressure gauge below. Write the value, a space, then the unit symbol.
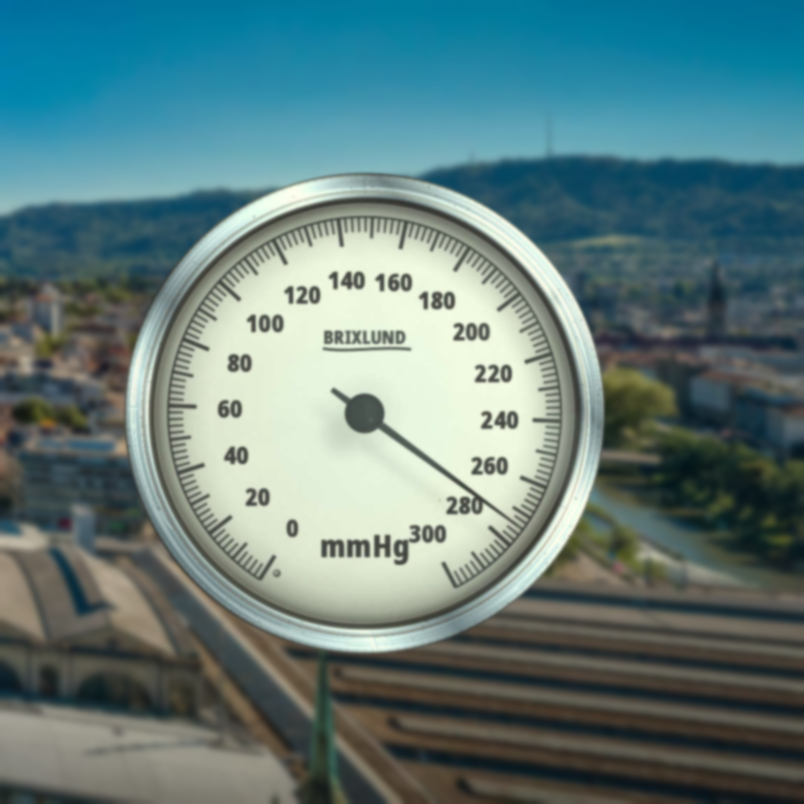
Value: 274 mmHg
